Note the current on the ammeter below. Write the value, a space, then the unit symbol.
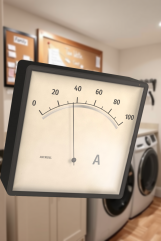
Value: 35 A
